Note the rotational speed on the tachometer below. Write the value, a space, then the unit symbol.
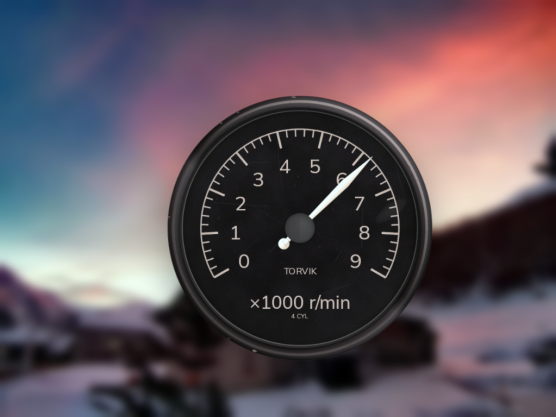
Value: 6200 rpm
